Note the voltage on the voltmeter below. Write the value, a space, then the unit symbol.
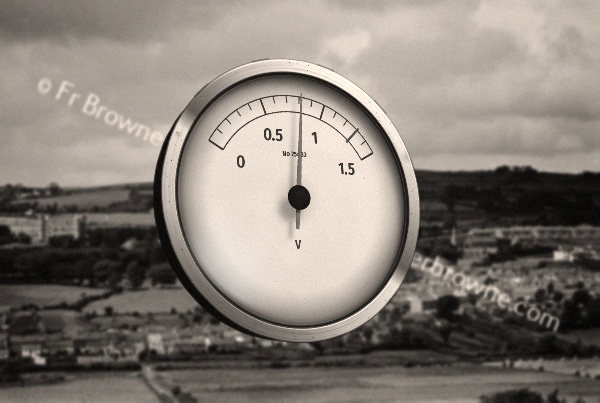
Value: 0.8 V
